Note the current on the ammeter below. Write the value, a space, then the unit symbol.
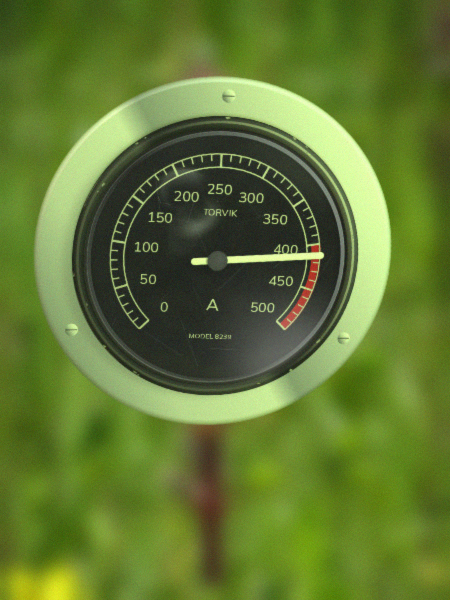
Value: 410 A
